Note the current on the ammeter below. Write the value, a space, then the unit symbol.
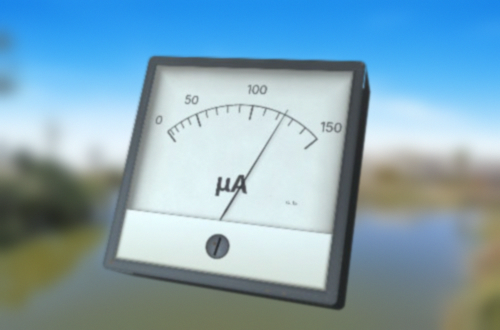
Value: 125 µA
